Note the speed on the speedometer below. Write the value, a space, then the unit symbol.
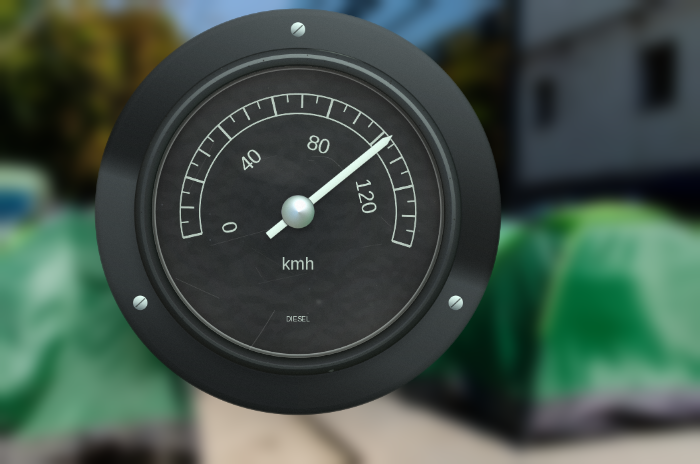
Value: 102.5 km/h
